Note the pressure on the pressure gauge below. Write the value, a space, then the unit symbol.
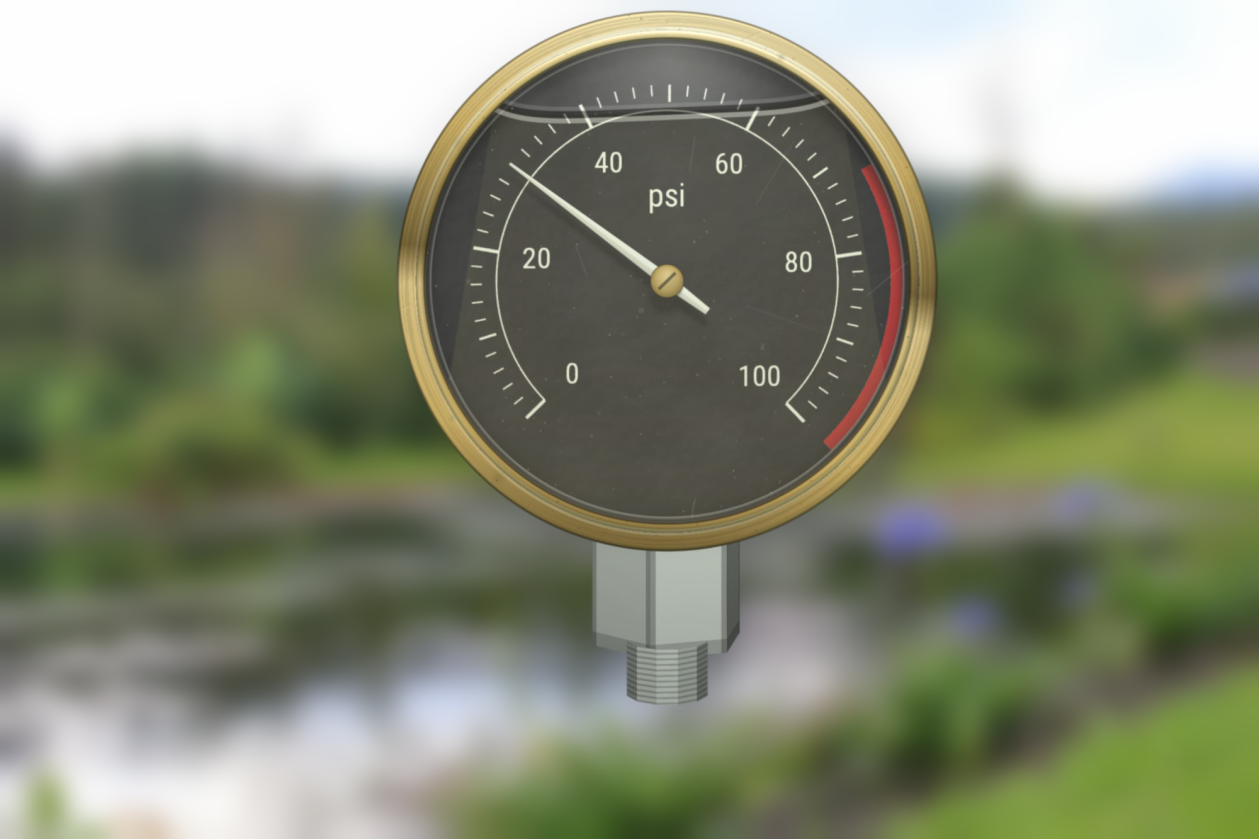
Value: 30 psi
